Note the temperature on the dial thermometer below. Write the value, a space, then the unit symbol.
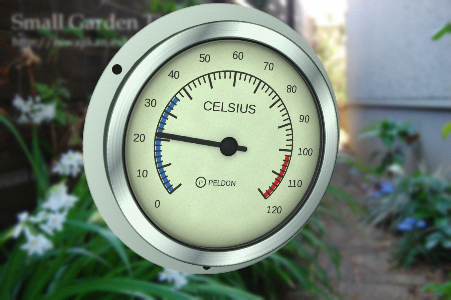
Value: 22 °C
